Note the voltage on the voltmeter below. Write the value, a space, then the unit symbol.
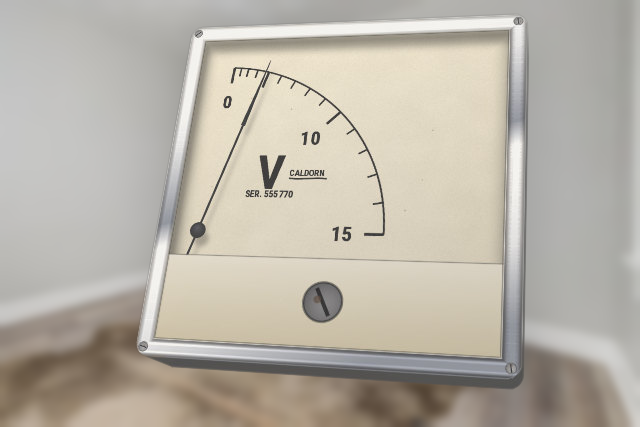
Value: 5 V
